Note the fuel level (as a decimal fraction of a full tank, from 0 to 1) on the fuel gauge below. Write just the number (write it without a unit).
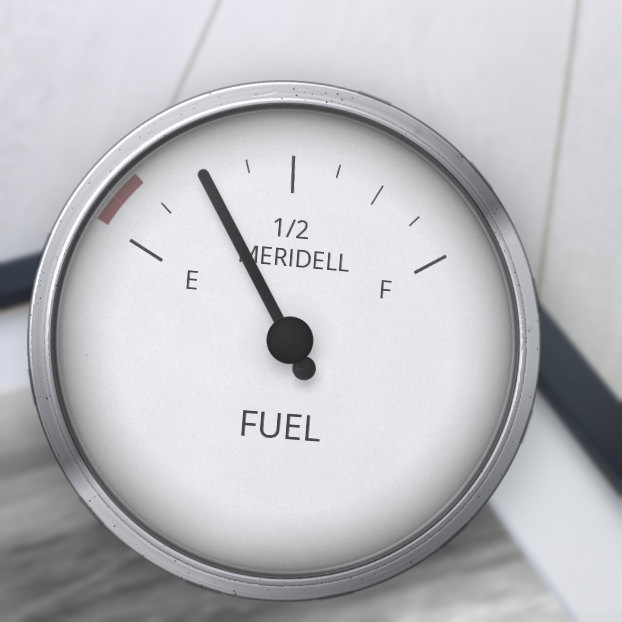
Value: 0.25
